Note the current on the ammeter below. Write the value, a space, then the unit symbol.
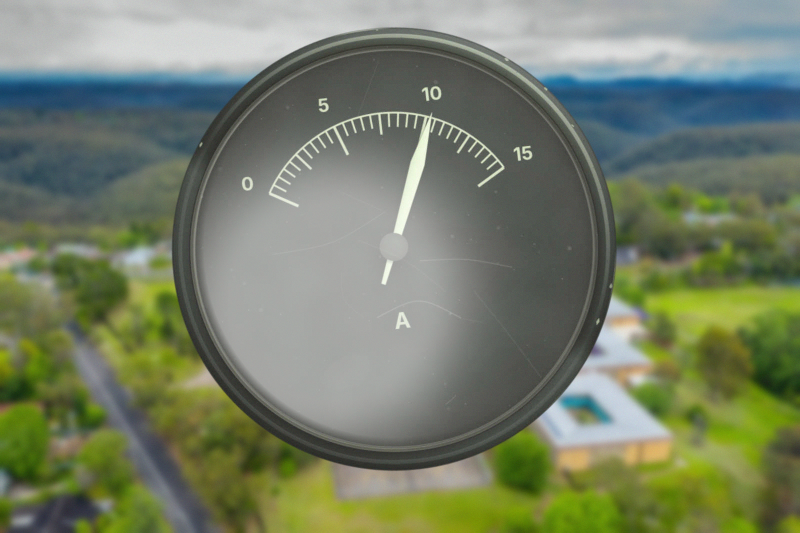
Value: 10.25 A
